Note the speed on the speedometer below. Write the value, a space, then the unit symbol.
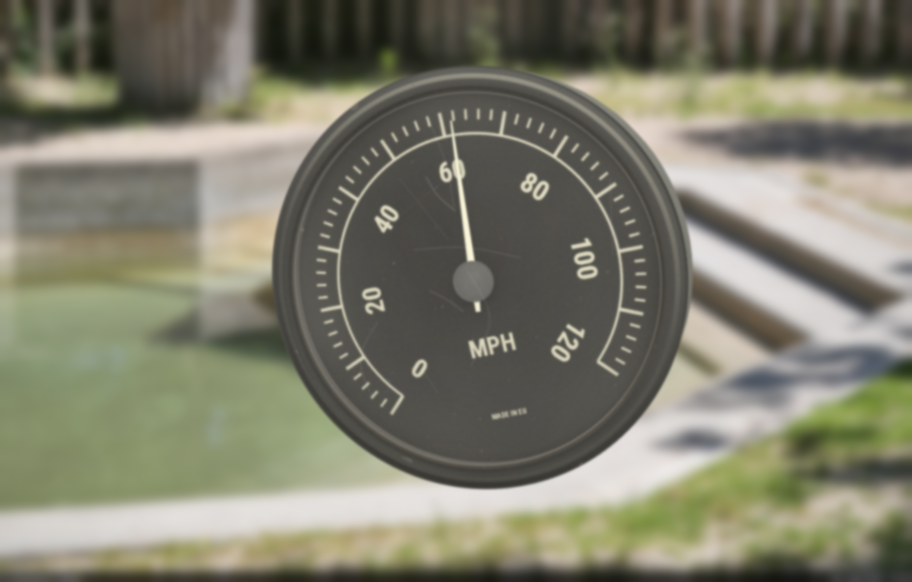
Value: 62 mph
